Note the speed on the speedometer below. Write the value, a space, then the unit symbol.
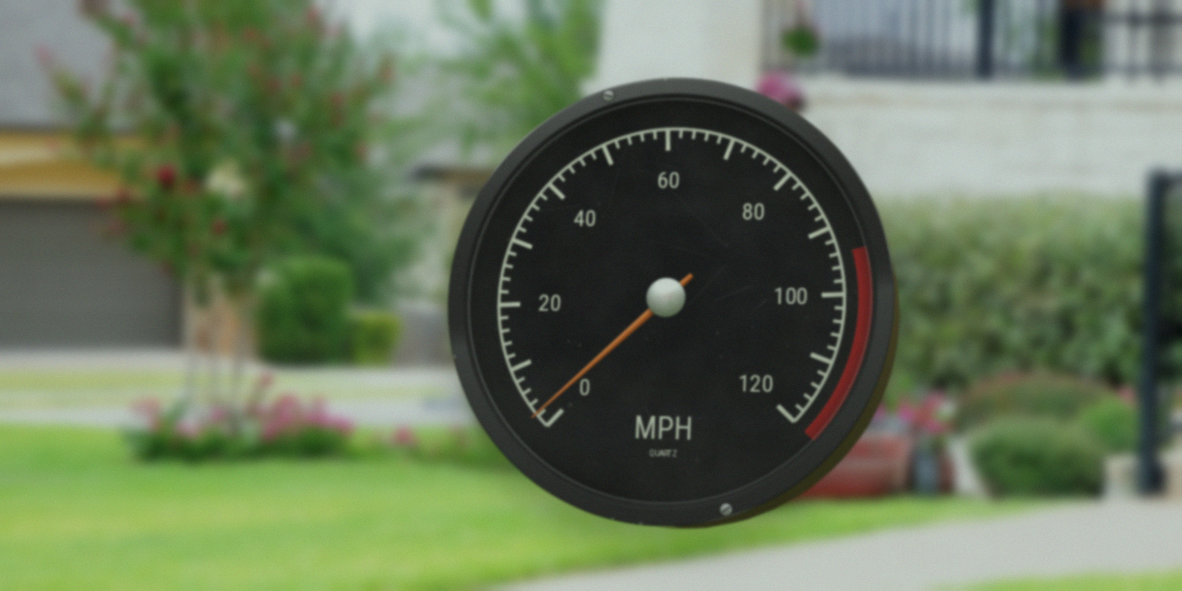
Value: 2 mph
